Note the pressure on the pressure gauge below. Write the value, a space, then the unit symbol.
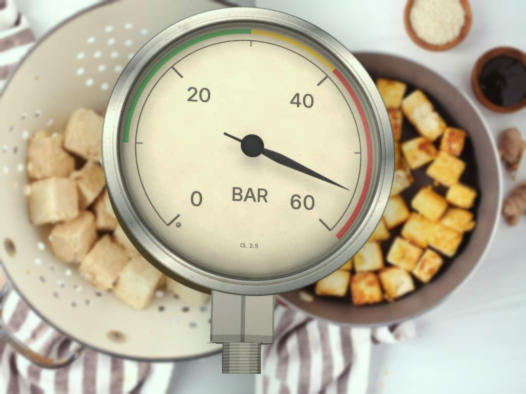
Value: 55 bar
